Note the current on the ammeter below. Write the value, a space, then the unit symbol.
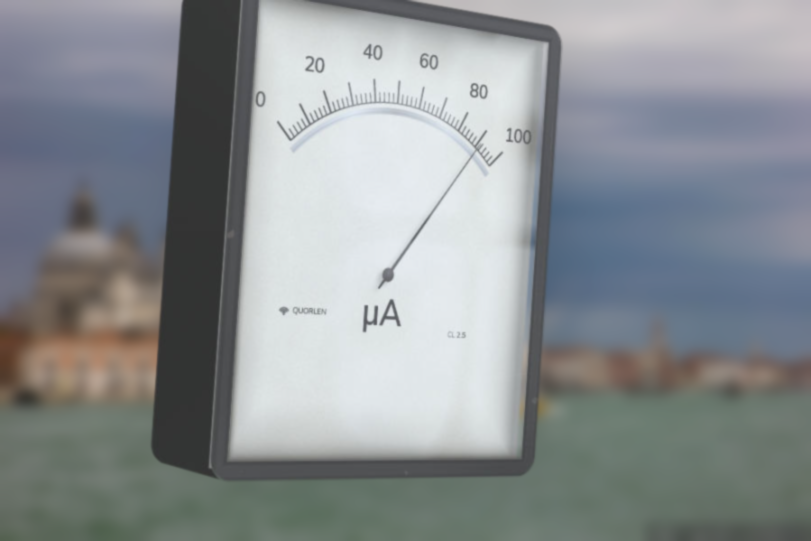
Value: 90 µA
